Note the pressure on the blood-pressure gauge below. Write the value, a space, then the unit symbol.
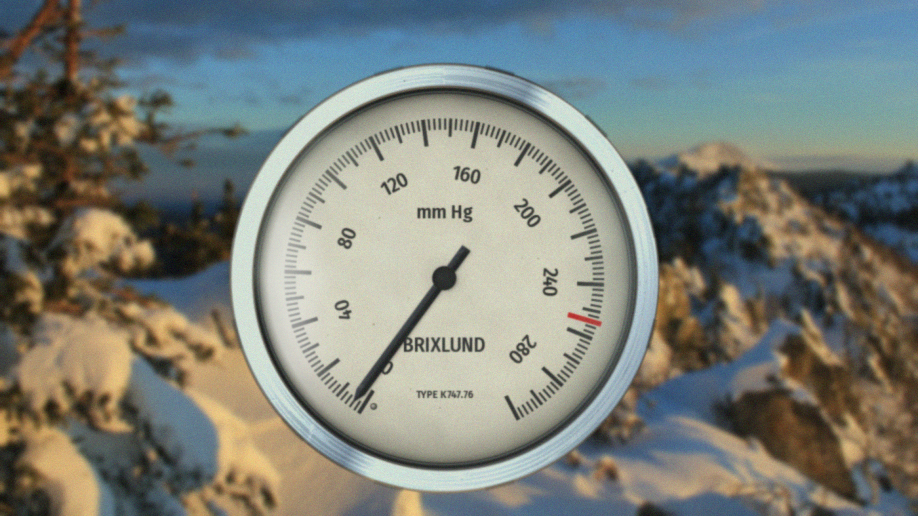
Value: 4 mmHg
